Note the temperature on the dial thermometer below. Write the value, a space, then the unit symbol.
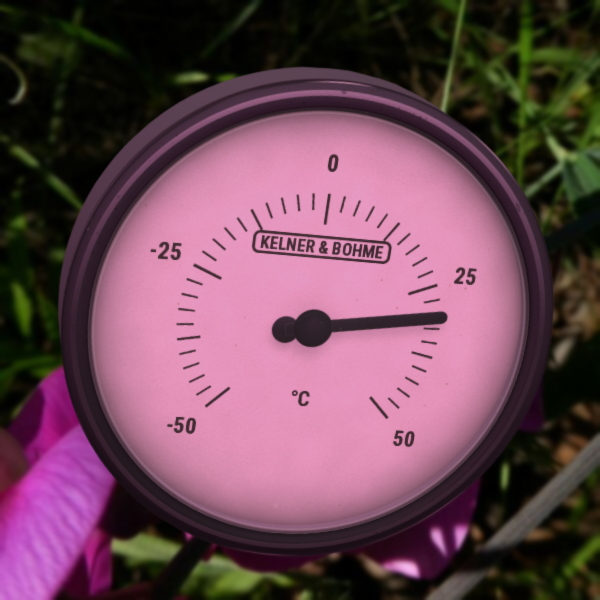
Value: 30 °C
